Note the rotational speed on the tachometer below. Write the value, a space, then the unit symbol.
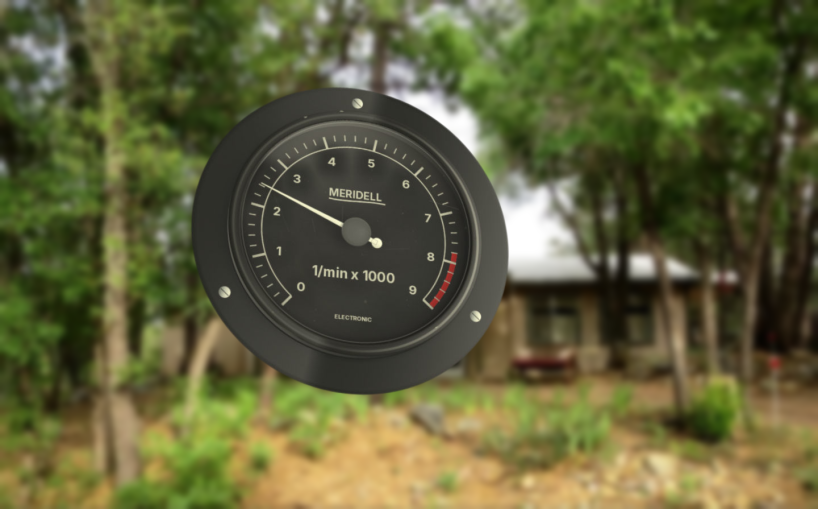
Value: 2400 rpm
